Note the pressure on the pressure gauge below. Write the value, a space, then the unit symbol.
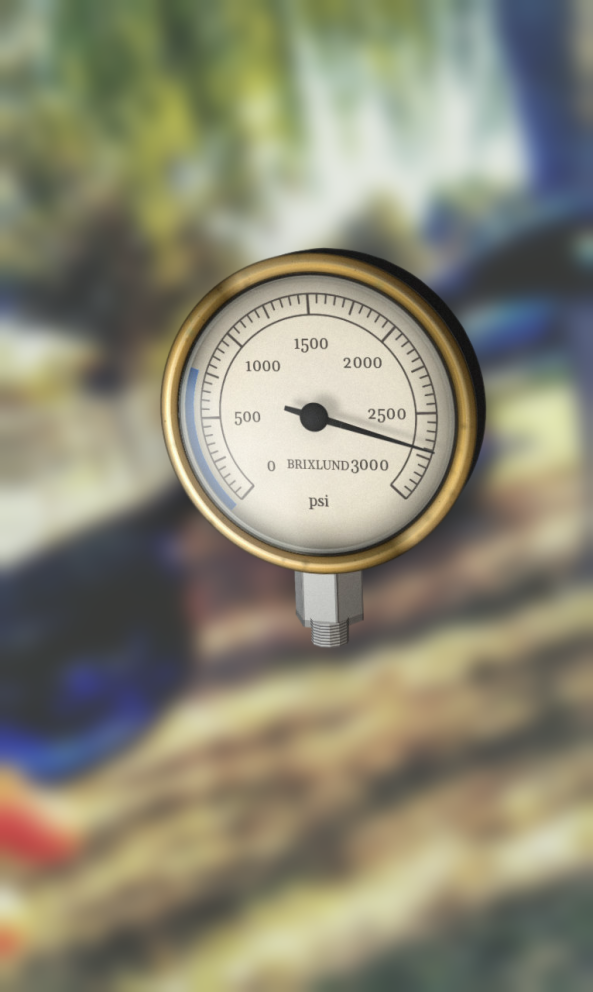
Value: 2700 psi
